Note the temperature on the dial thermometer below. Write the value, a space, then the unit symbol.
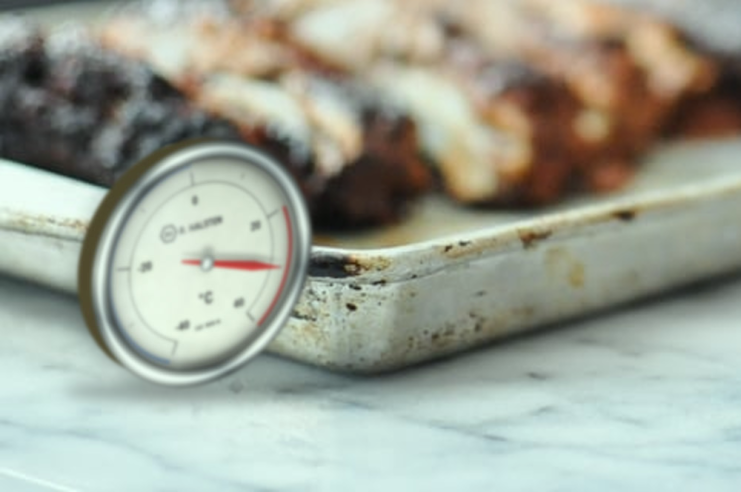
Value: 30 °C
